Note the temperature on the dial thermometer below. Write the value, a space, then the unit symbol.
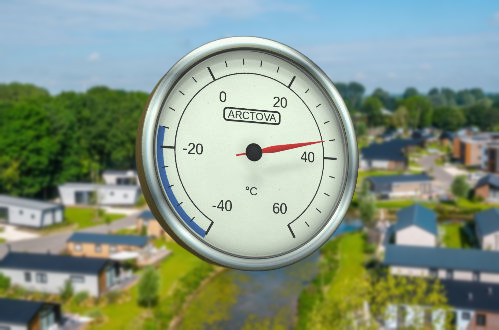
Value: 36 °C
